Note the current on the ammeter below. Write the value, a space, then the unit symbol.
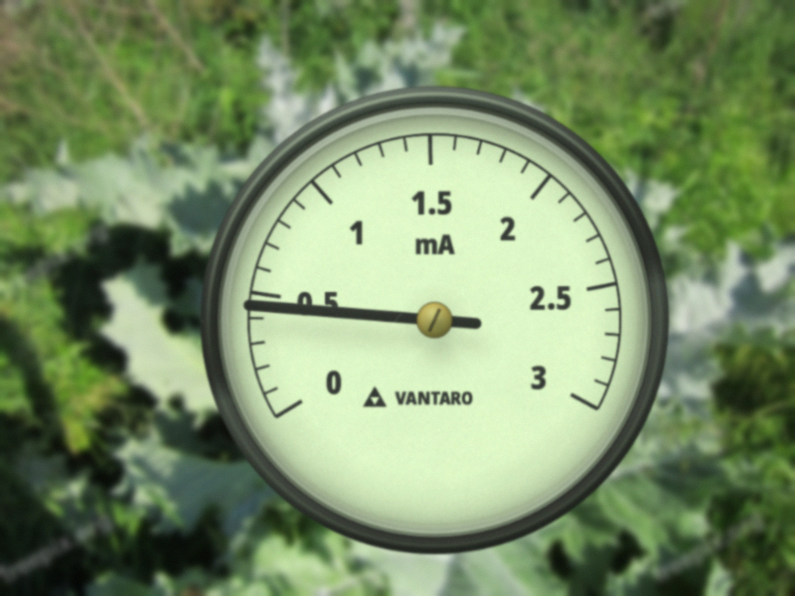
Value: 0.45 mA
